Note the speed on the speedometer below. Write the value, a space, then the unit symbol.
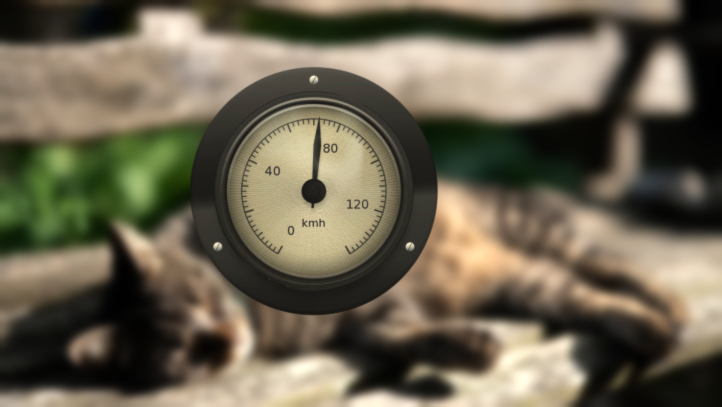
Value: 72 km/h
